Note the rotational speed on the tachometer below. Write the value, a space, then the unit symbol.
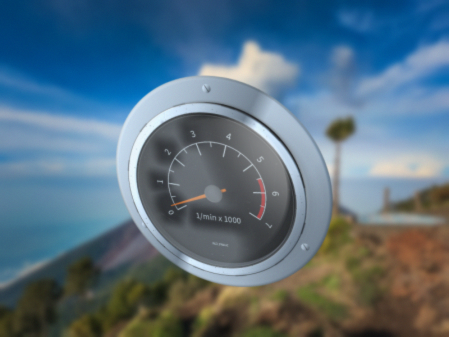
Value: 250 rpm
